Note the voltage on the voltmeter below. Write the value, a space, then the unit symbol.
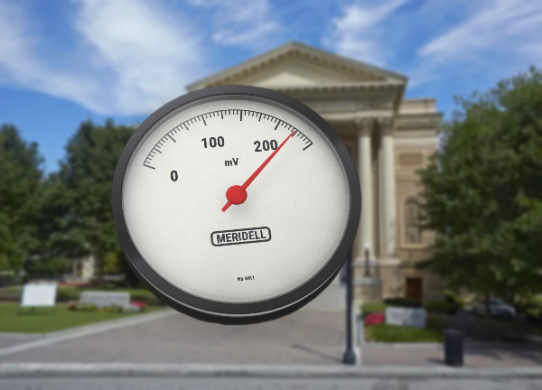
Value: 225 mV
